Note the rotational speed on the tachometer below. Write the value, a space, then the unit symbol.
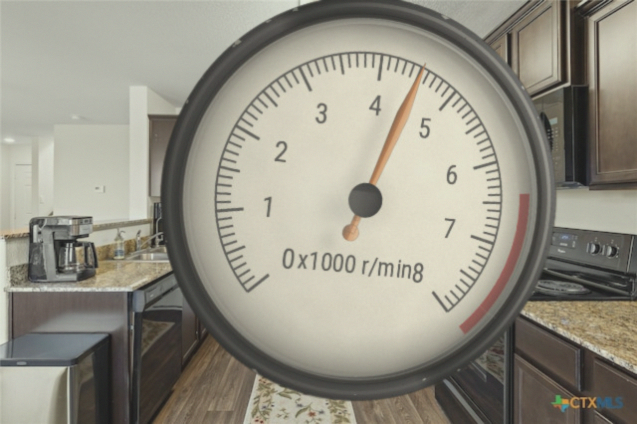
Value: 4500 rpm
